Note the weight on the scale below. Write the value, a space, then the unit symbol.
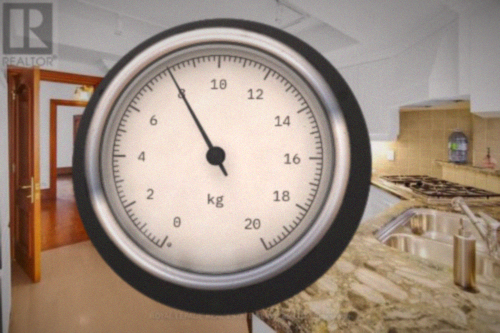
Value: 8 kg
